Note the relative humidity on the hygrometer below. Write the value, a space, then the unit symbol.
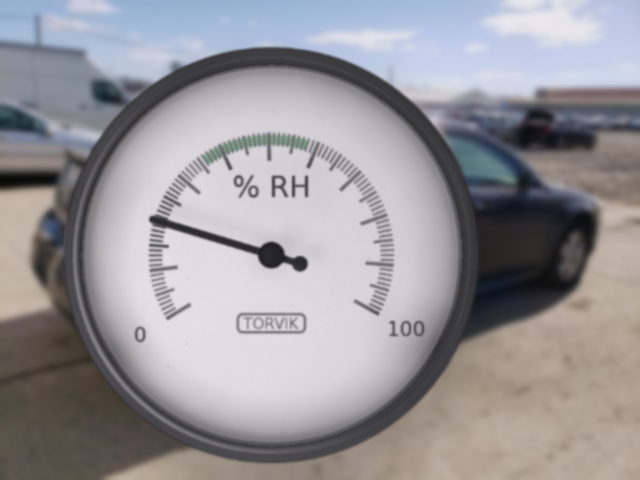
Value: 20 %
